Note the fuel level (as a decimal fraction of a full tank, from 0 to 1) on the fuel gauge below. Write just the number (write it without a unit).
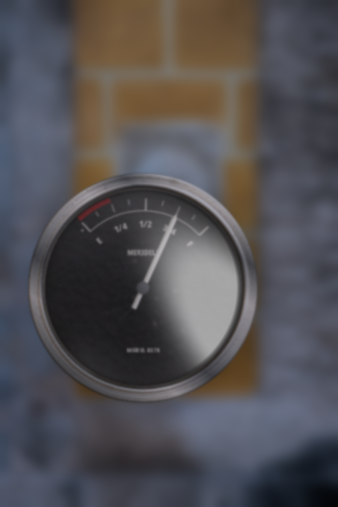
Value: 0.75
